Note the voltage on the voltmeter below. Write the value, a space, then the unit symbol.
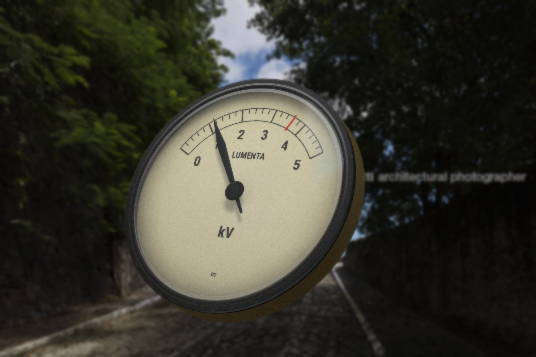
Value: 1.2 kV
